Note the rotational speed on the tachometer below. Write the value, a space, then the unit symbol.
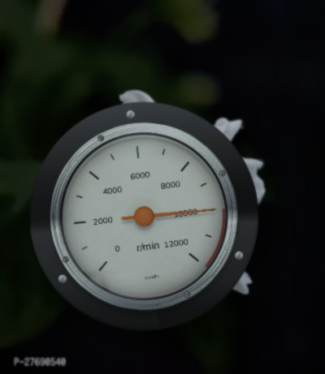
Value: 10000 rpm
